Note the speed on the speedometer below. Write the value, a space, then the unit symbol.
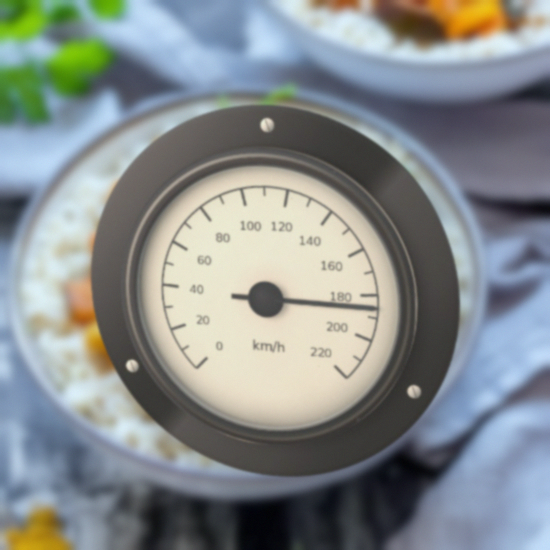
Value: 185 km/h
